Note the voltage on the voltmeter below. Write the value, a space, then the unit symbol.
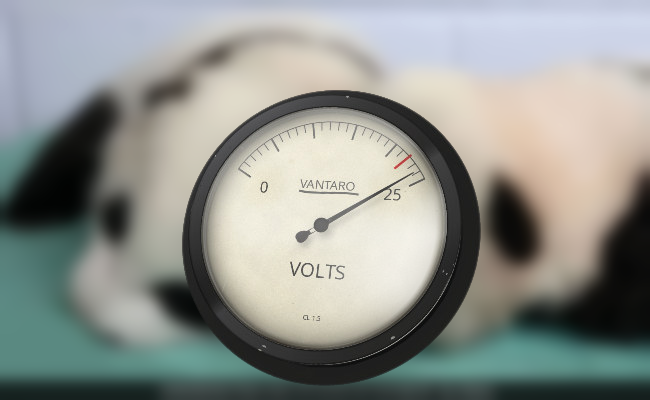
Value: 24 V
